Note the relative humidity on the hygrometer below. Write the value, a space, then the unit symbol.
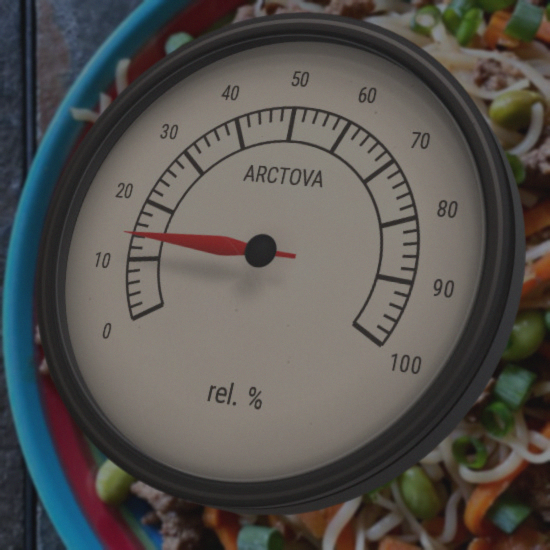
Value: 14 %
